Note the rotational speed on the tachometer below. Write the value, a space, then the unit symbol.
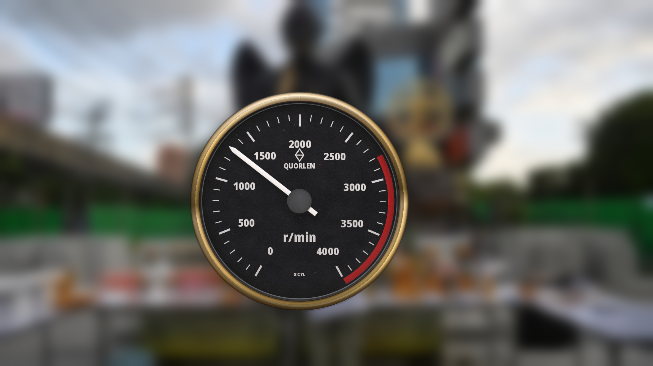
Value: 1300 rpm
